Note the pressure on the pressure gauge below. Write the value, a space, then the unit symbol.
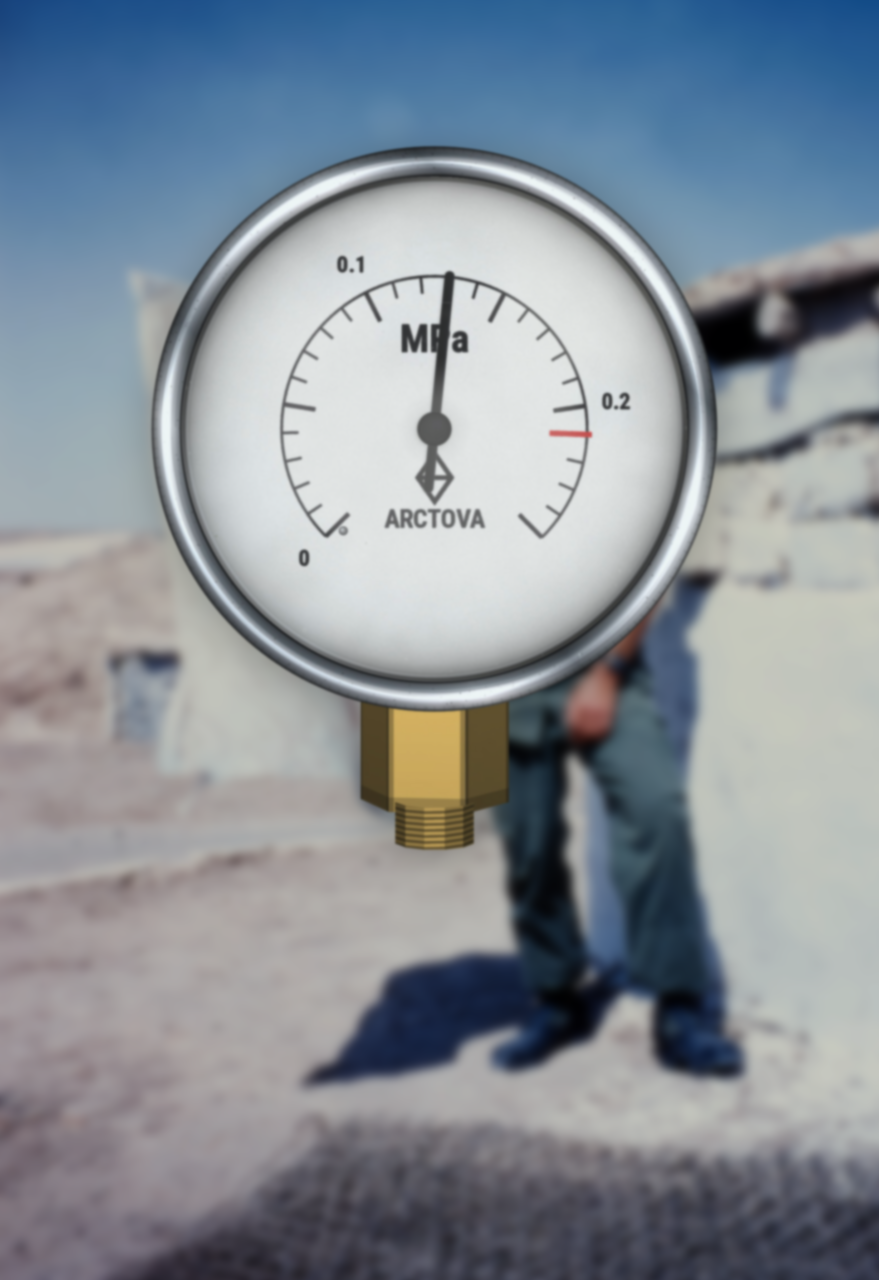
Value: 0.13 MPa
